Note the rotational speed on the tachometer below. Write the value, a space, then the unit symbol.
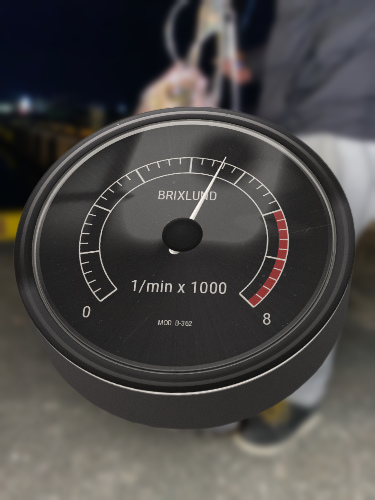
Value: 4600 rpm
